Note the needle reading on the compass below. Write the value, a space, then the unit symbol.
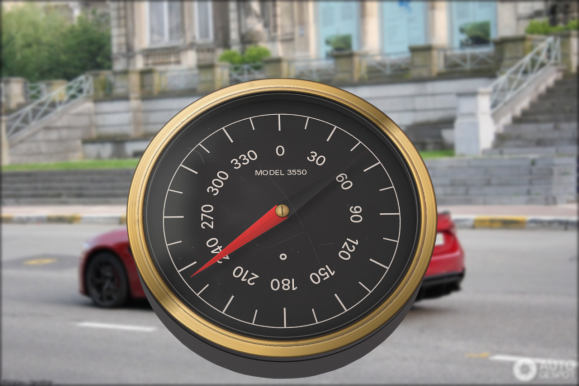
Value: 232.5 °
